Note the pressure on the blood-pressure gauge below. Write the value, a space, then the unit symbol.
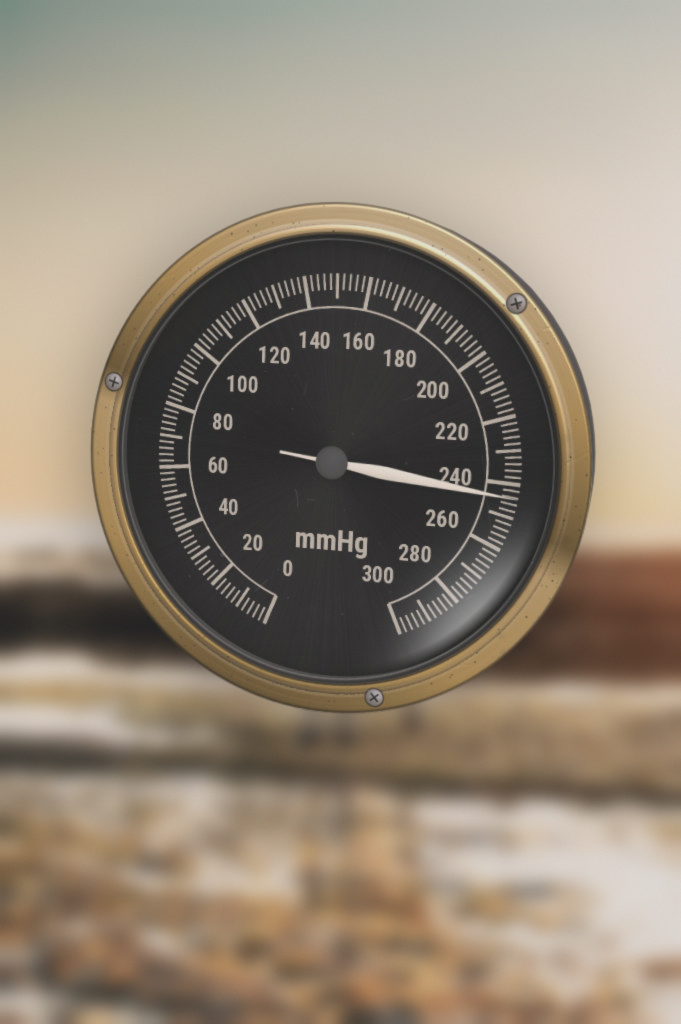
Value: 244 mmHg
